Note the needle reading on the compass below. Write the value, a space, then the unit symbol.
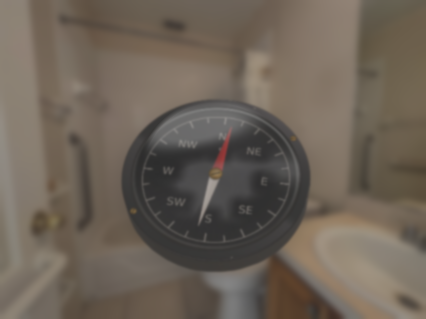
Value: 7.5 °
